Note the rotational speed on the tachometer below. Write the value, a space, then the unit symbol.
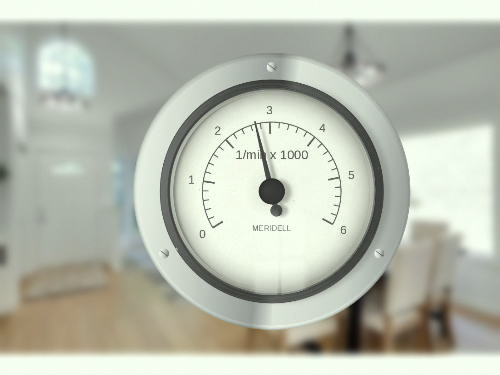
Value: 2700 rpm
